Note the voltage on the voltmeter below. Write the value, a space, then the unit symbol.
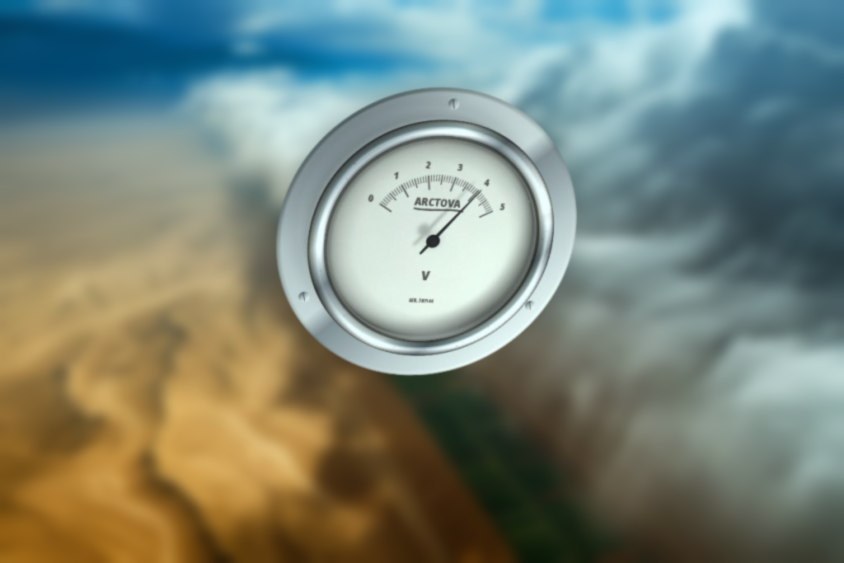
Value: 4 V
